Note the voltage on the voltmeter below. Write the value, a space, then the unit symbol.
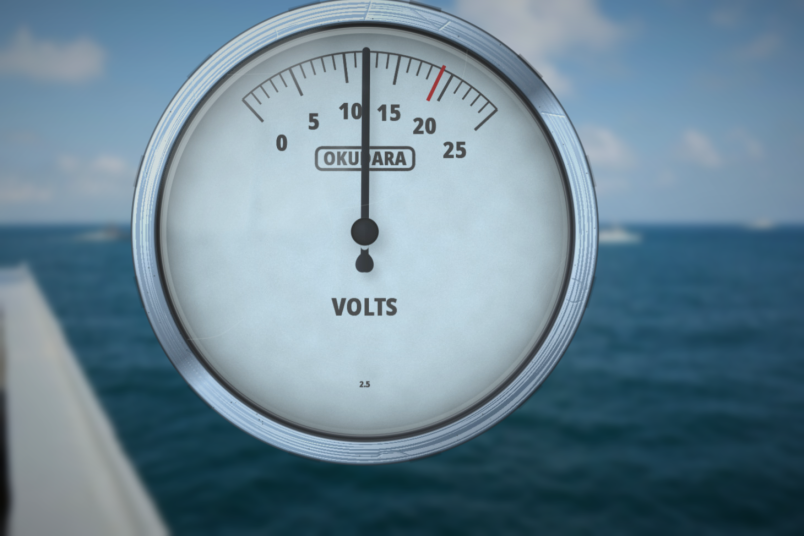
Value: 12 V
